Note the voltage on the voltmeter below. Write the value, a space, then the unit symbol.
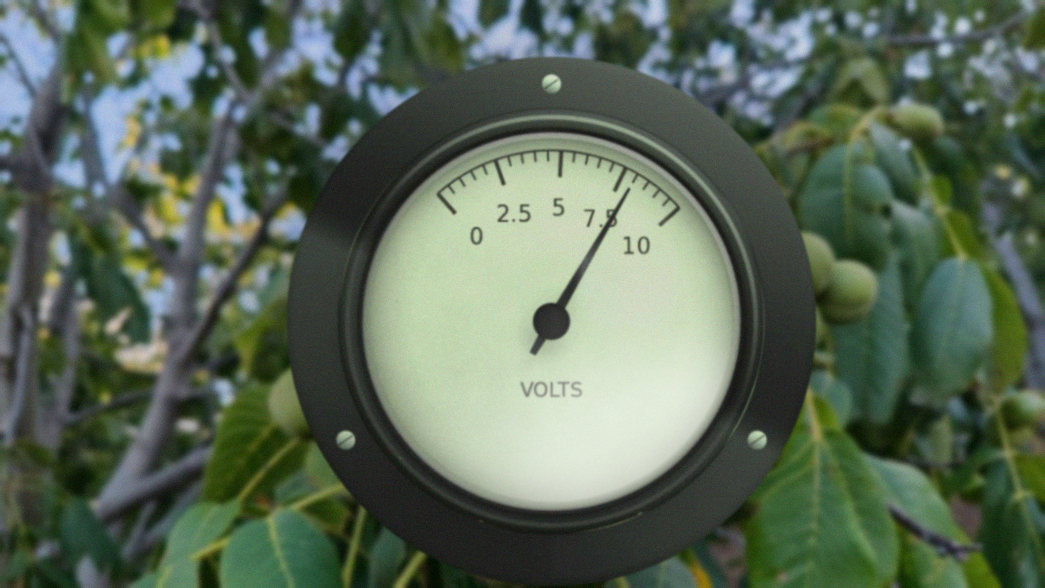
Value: 8 V
